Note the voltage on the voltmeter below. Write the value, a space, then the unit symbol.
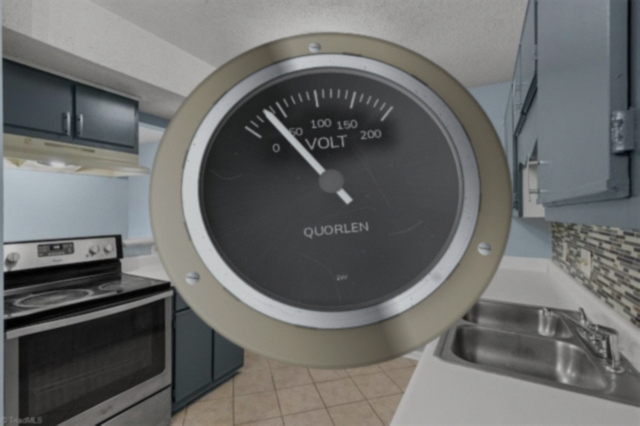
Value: 30 V
